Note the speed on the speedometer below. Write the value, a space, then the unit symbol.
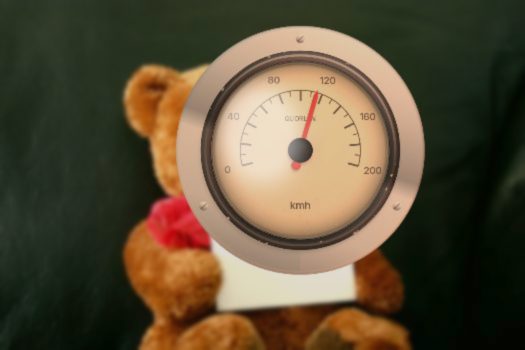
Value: 115 km/h
